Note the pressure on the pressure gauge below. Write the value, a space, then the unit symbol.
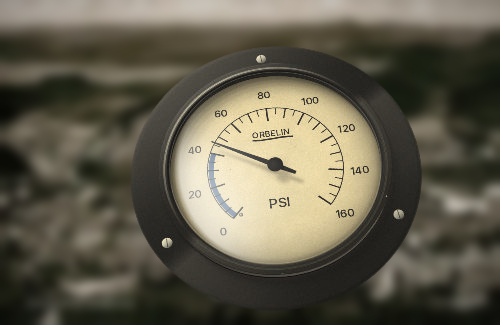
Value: 45 psi
